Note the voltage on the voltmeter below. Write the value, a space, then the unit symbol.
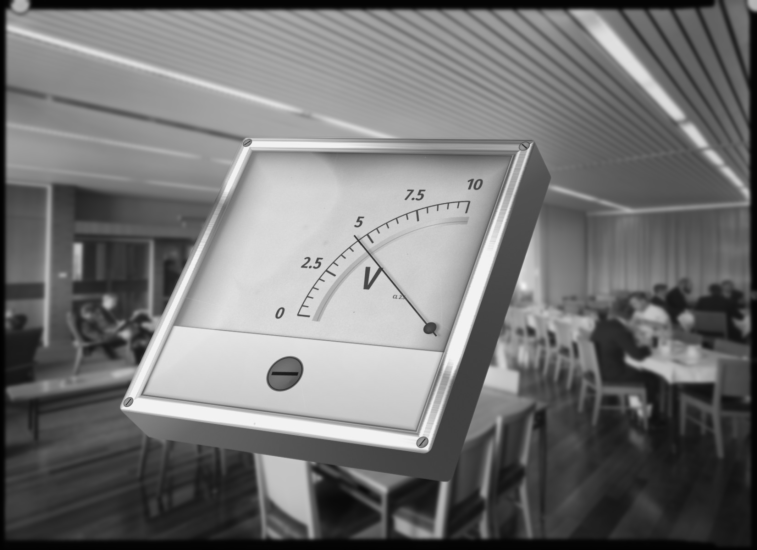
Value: 4.5 V
